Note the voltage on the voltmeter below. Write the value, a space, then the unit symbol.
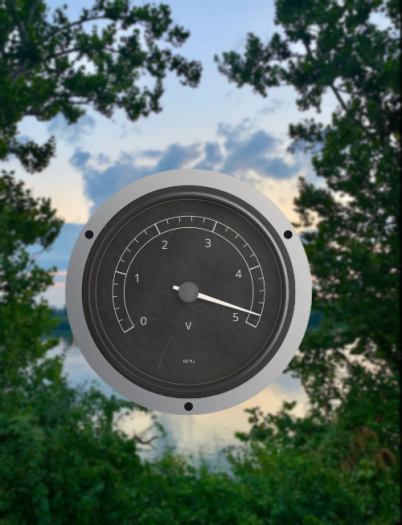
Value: 4.8 V
